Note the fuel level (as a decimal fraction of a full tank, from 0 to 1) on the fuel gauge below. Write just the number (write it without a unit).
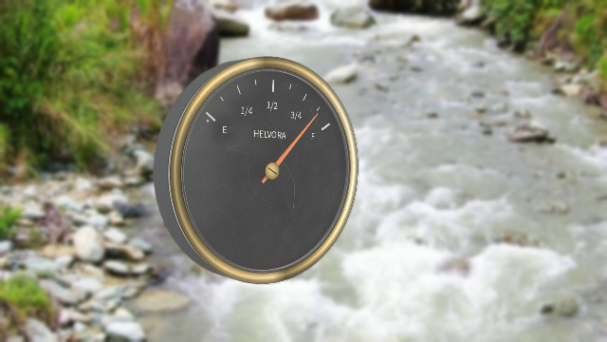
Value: 0.875
